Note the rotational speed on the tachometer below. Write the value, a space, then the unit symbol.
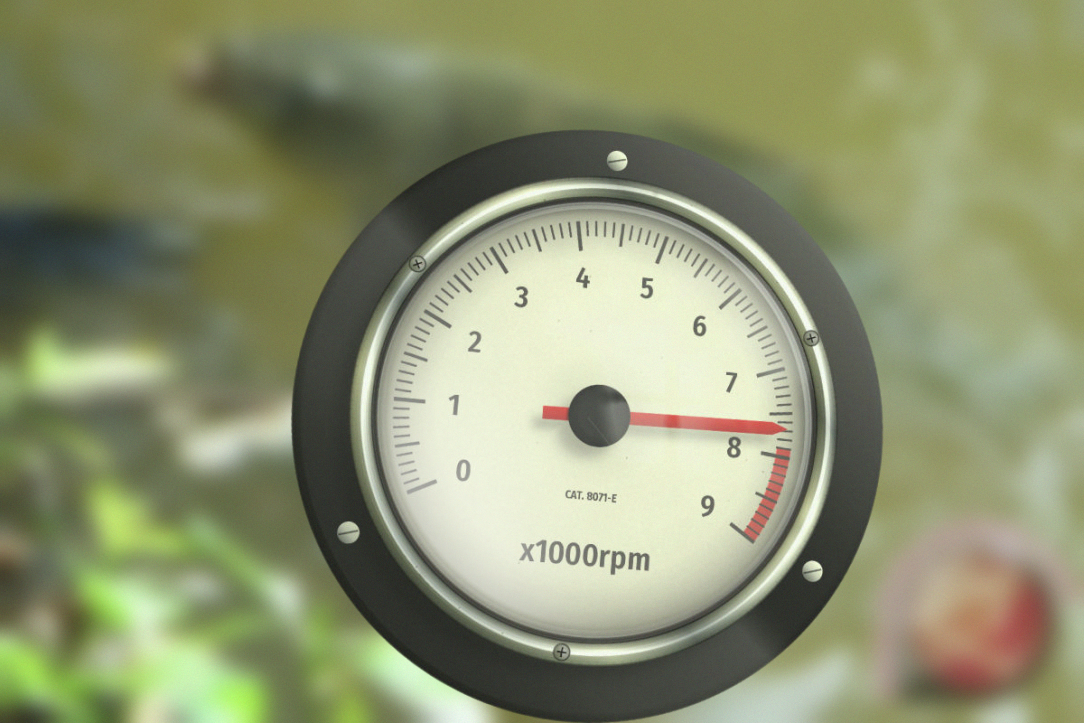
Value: 7700 rpm
